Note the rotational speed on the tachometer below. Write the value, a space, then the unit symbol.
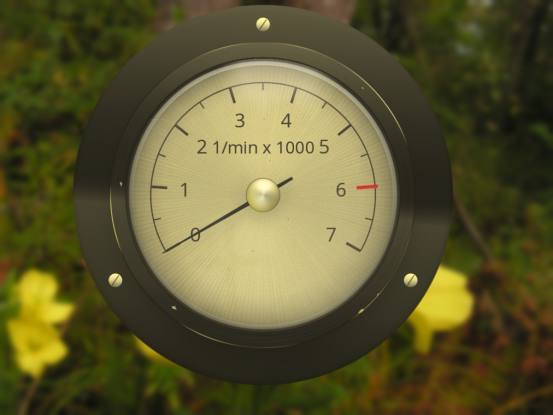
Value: 0 rpm
